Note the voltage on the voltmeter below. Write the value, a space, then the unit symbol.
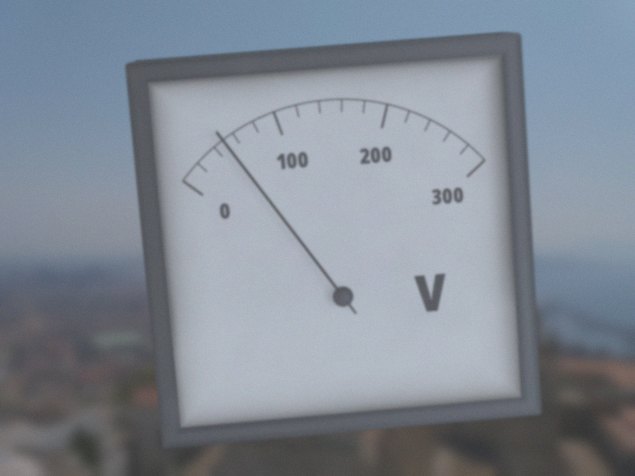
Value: 50 V
